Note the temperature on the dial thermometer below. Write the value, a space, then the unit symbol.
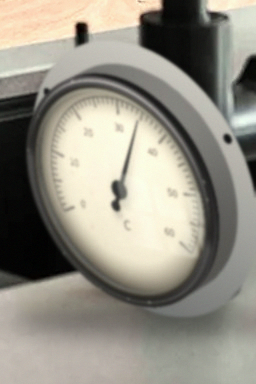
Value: 35 °C
